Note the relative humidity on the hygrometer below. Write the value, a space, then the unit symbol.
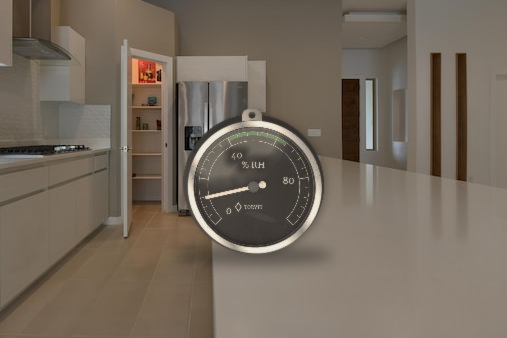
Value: 12 %
